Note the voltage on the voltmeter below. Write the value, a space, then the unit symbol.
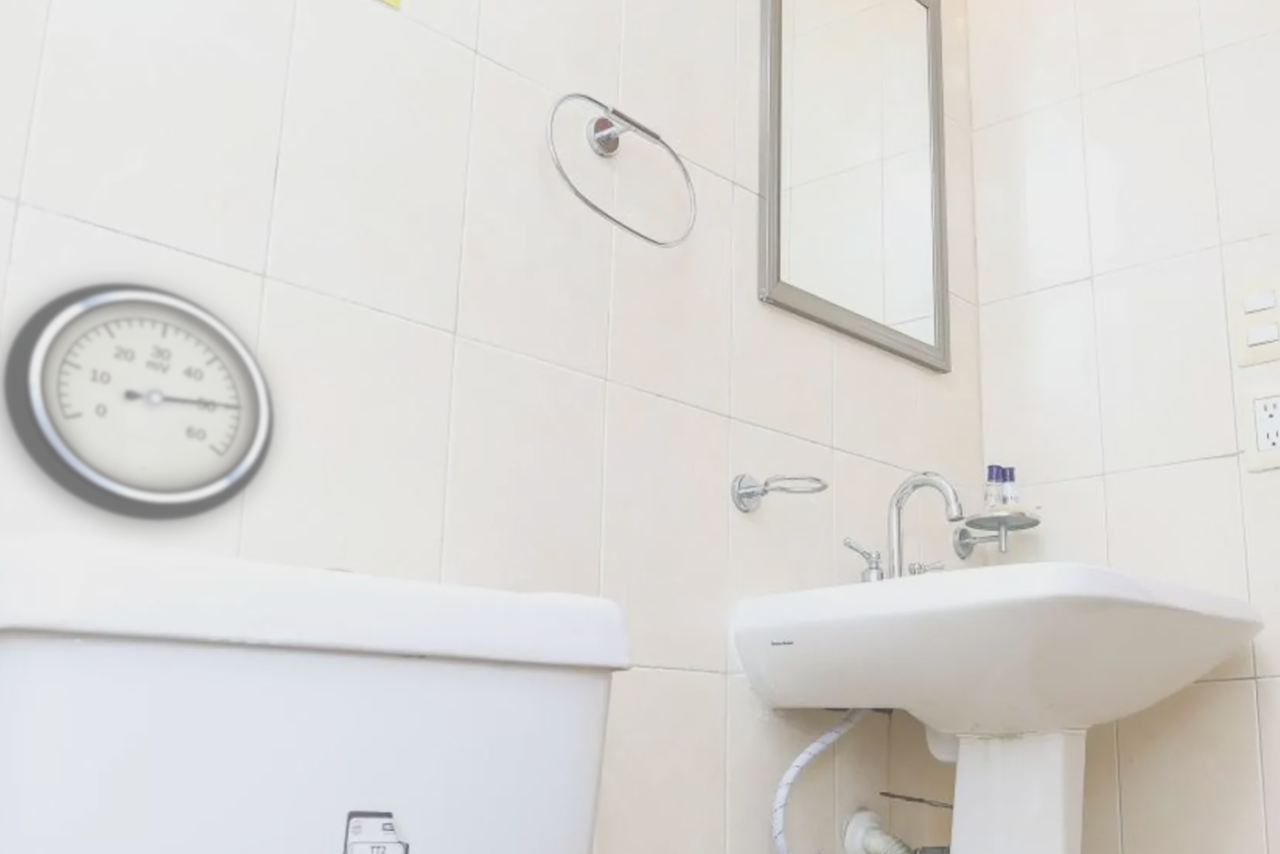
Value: 50 mV
